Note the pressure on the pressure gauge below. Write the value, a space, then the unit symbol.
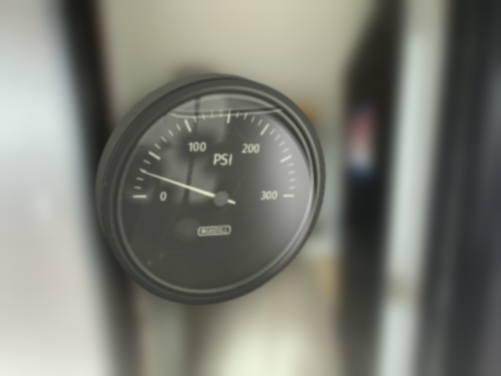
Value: 30 psi
